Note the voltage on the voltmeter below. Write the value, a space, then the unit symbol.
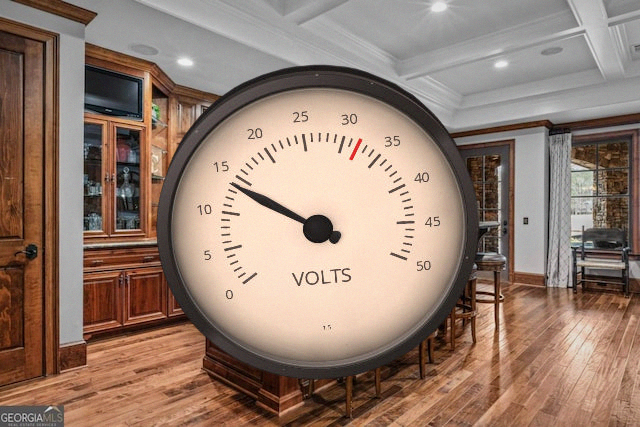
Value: 14 V
